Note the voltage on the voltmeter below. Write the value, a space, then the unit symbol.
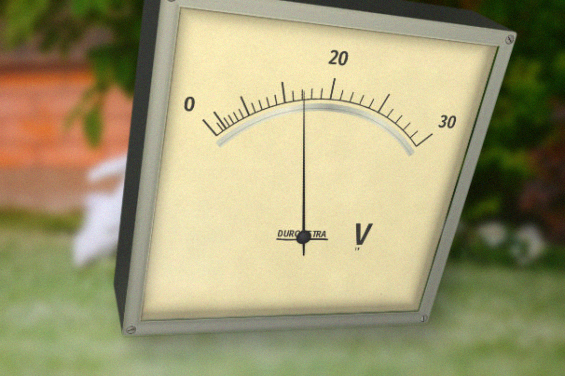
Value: 17 V
